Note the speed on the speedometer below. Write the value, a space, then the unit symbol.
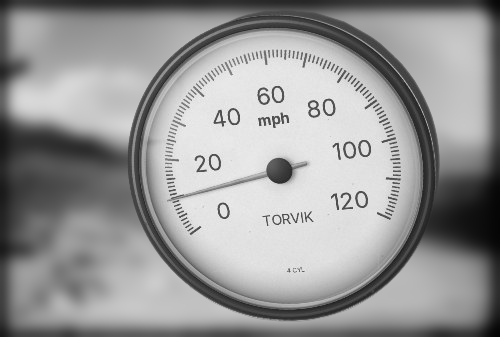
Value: 10 mph
